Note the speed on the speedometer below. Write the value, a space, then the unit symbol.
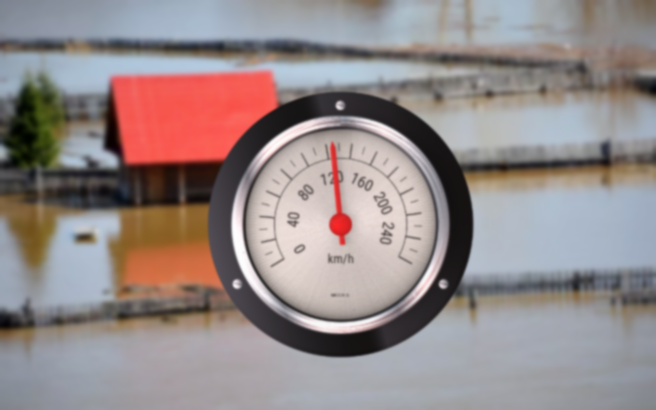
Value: 125 km/h
